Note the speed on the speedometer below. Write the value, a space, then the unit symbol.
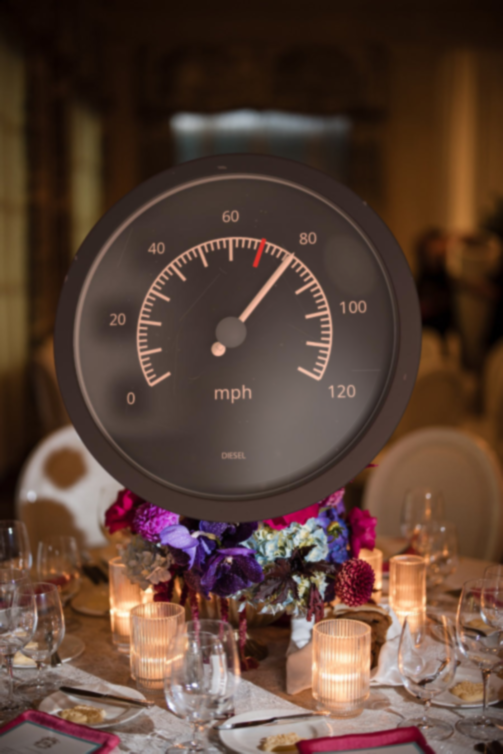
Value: 80 mph
